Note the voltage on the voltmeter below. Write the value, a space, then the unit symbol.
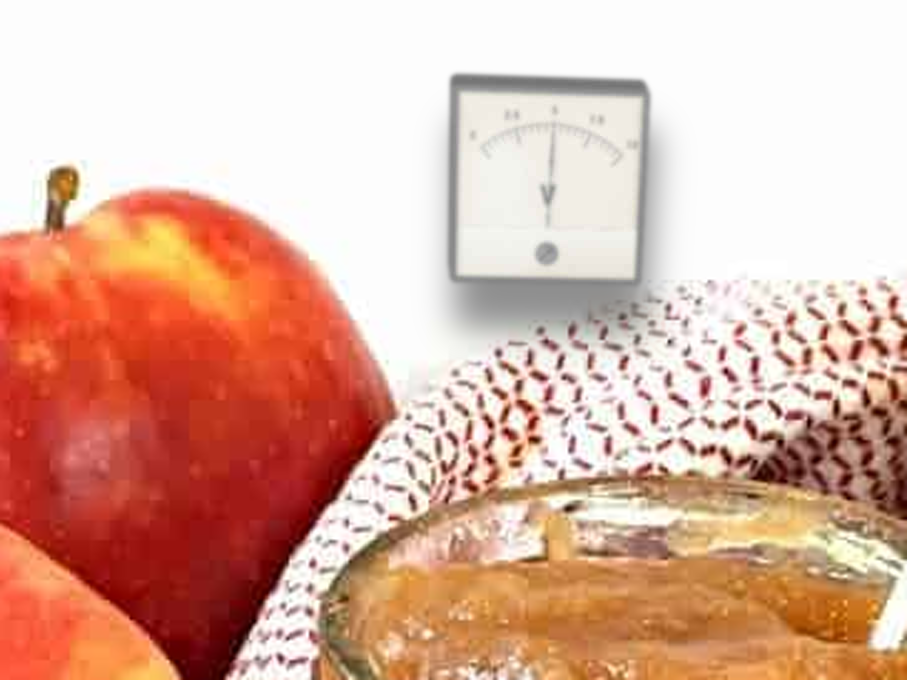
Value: 5 V
